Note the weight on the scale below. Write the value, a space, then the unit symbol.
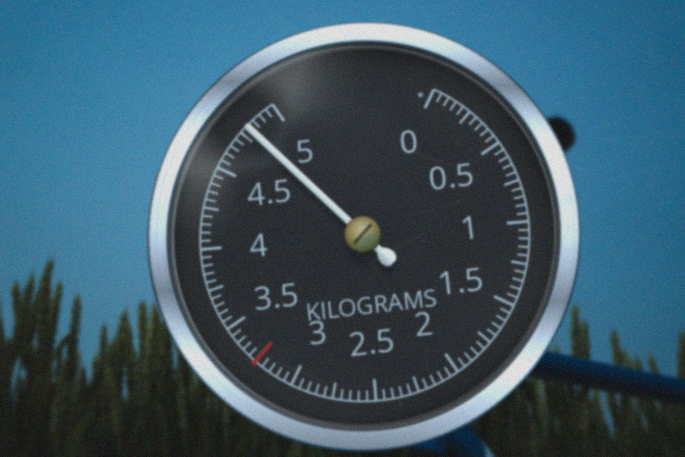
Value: 4.8 kg
